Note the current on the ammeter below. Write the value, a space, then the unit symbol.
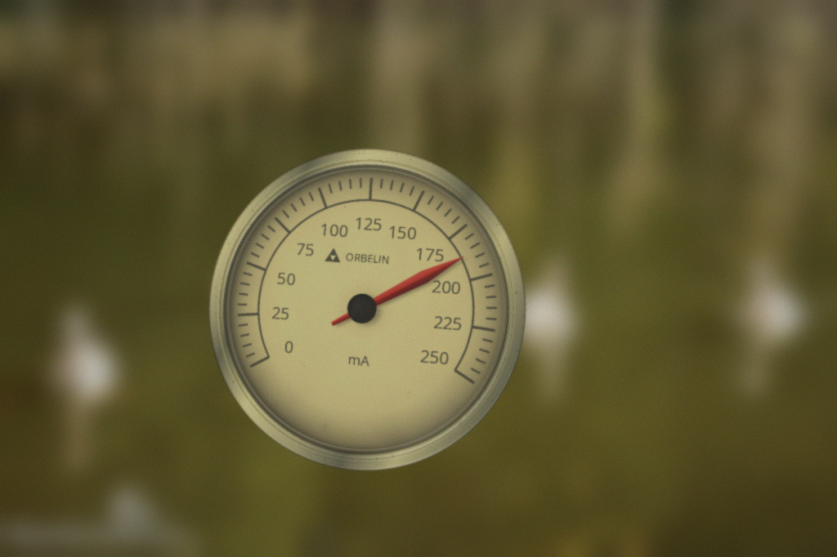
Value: 187.5 mA
